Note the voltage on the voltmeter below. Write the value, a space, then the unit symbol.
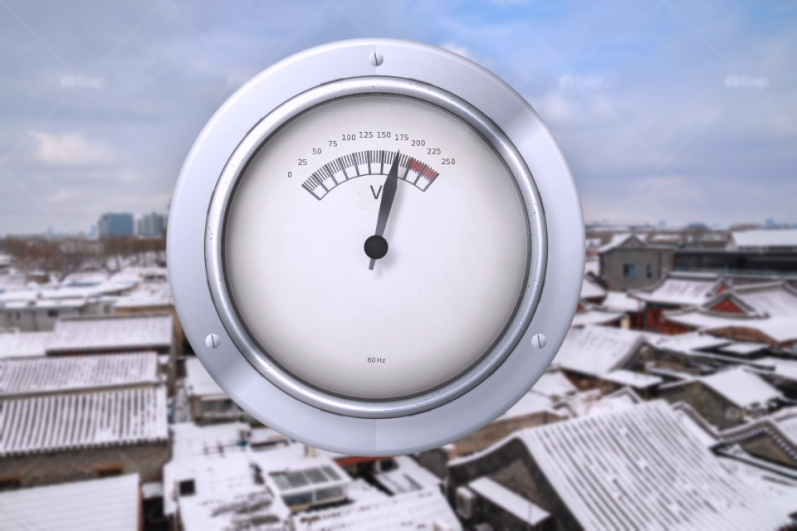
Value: 175 V
